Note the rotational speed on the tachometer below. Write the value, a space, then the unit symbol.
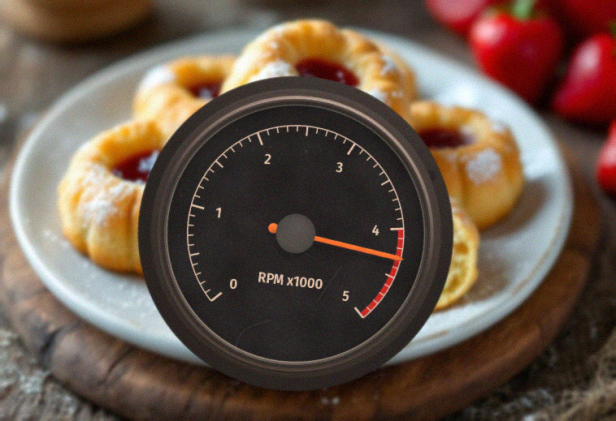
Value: 4300 rpm
